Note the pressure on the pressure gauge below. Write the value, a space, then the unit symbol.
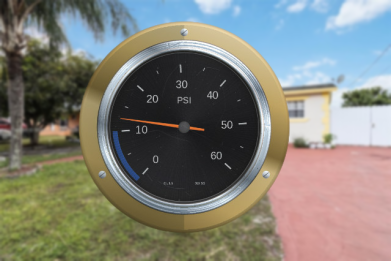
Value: 12.5 psi
